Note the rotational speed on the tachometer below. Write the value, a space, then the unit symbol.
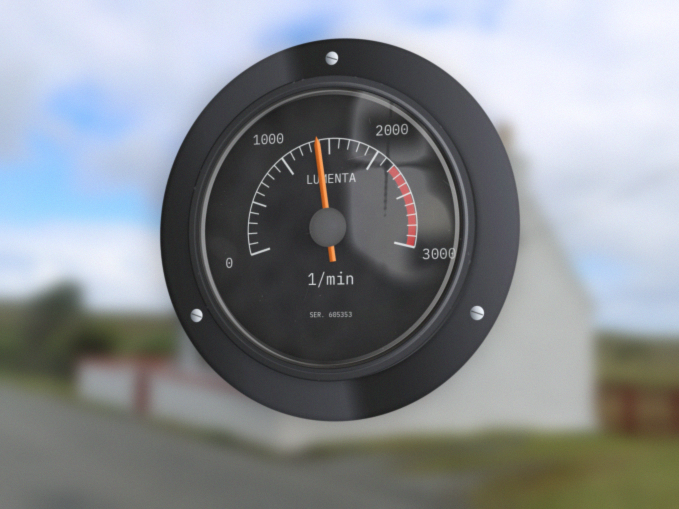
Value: 1400 rpm
